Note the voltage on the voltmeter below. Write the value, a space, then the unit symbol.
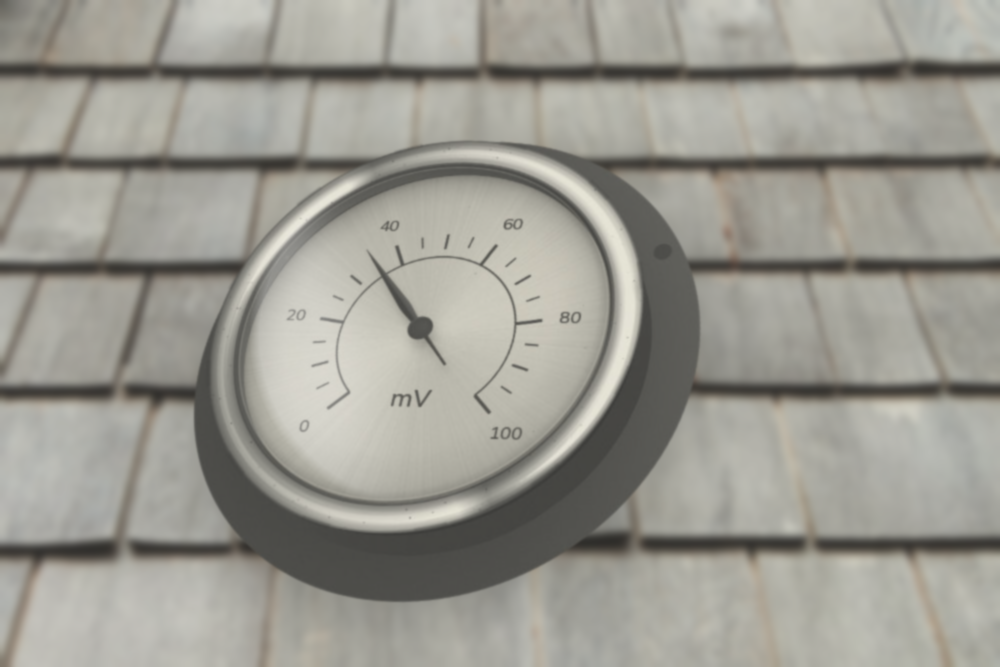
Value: 35 mV
